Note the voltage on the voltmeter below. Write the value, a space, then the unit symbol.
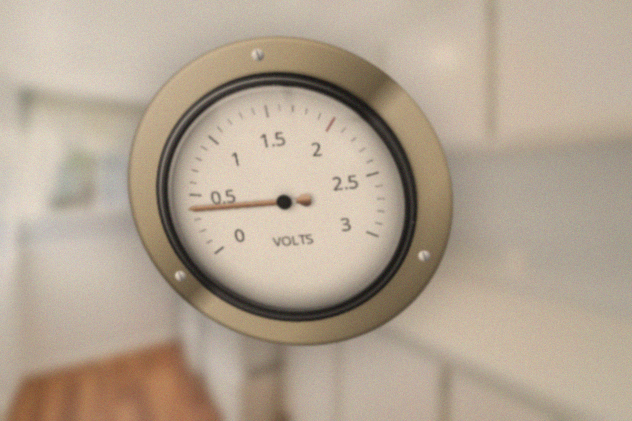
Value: 0.4 V
